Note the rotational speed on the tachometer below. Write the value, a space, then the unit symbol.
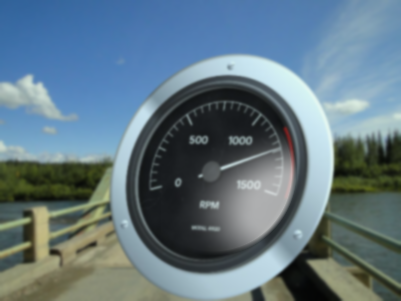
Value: 1250 rpm
